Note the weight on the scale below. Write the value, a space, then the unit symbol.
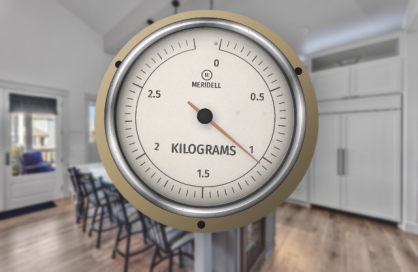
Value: 1.05 kg
